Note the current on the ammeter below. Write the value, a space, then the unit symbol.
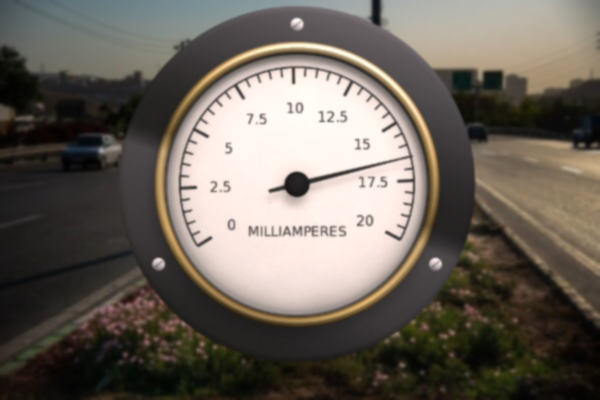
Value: 16.5 mA
